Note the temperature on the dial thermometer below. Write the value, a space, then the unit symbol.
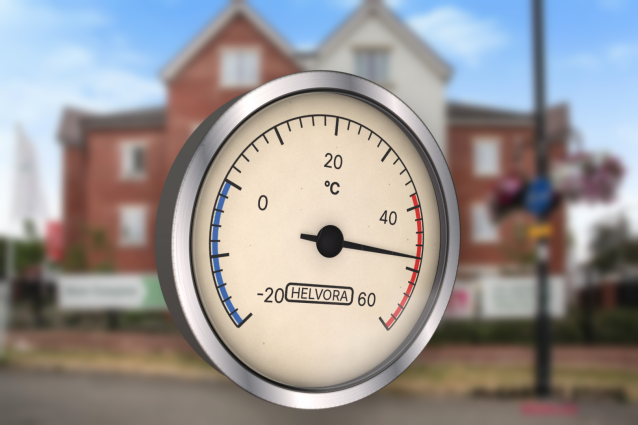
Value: 48 °C
